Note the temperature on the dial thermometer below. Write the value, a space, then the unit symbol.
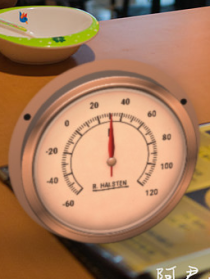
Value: 30 °F
